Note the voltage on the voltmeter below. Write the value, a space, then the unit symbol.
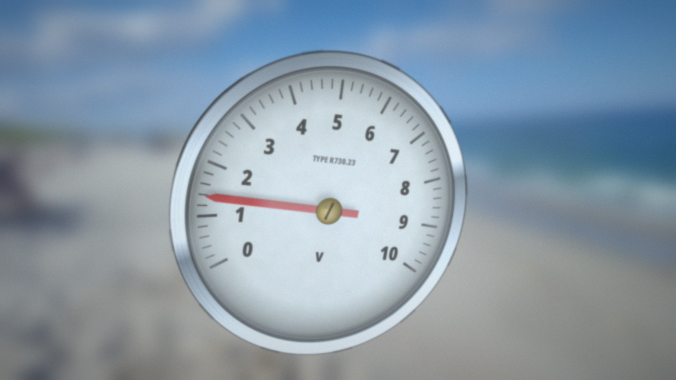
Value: 1.4 V
